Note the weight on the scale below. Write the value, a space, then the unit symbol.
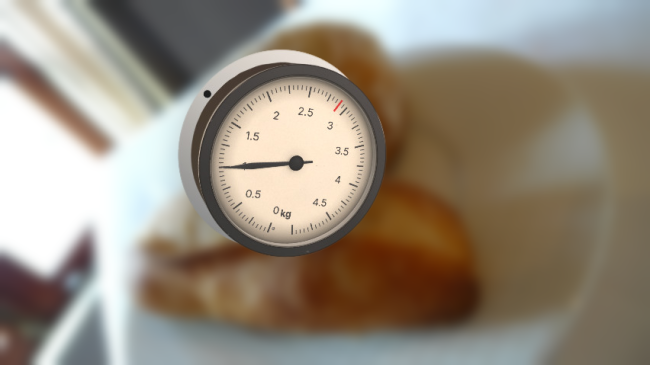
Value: 1 kg
